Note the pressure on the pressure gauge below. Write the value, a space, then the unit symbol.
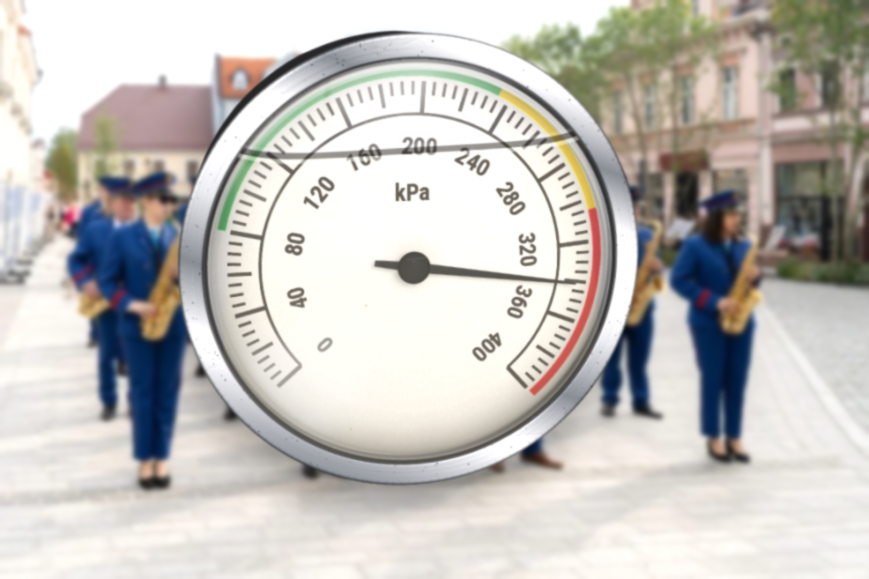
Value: 340 kPa
